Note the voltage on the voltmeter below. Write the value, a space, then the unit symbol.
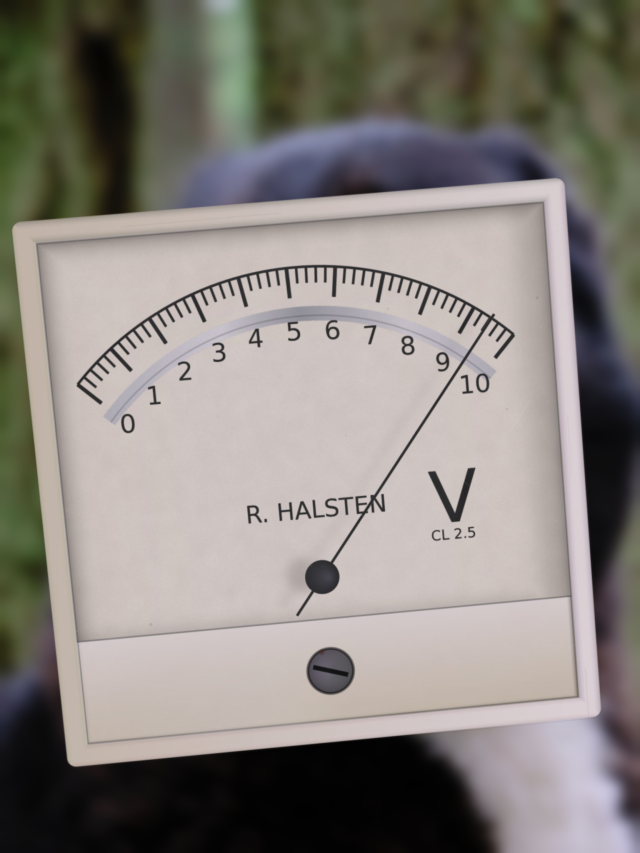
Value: 9.4 V
